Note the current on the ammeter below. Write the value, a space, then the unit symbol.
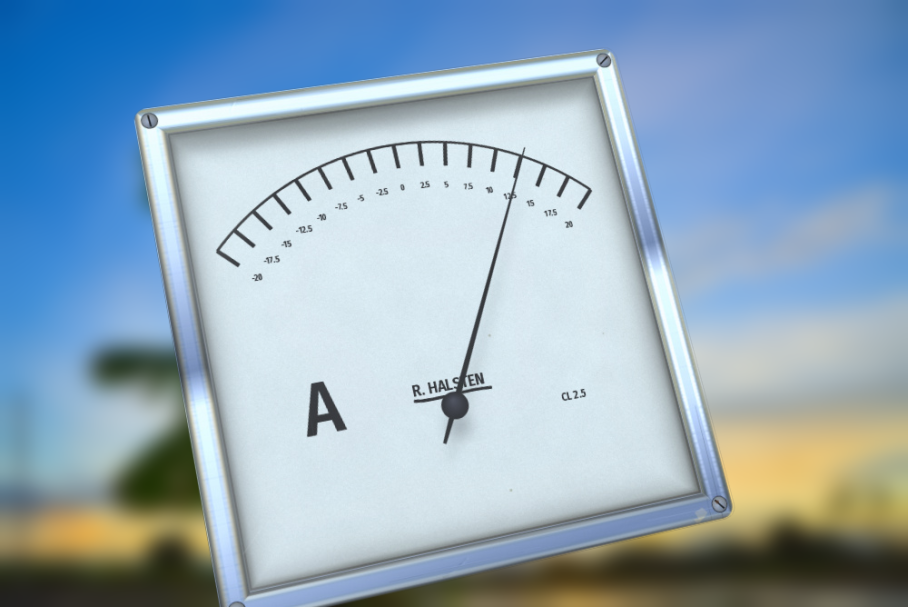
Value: 12.5 A
